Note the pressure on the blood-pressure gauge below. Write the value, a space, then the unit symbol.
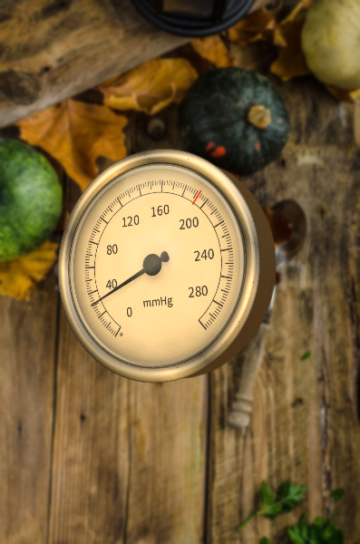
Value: 30 mmHg
